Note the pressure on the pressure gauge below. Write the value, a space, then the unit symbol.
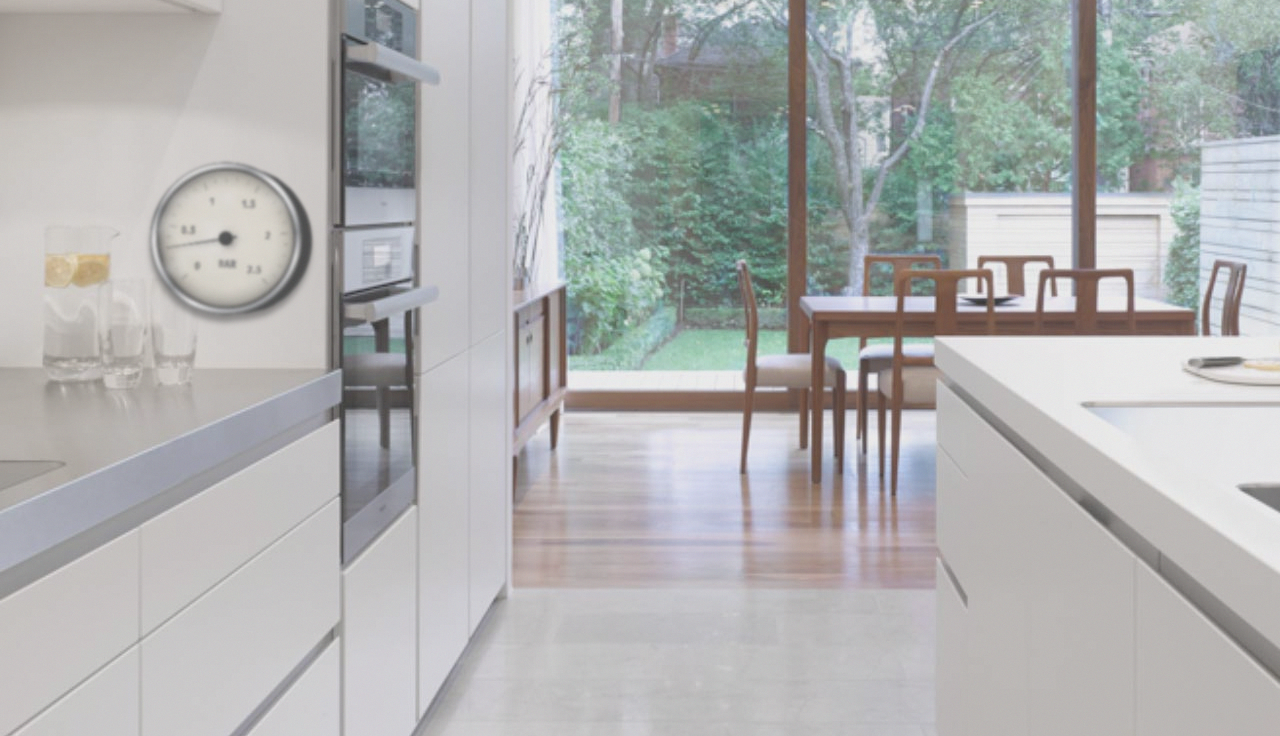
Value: 0.3 bar
